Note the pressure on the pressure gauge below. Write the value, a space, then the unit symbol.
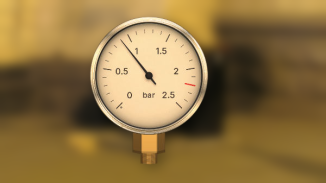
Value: 0.9 bar
